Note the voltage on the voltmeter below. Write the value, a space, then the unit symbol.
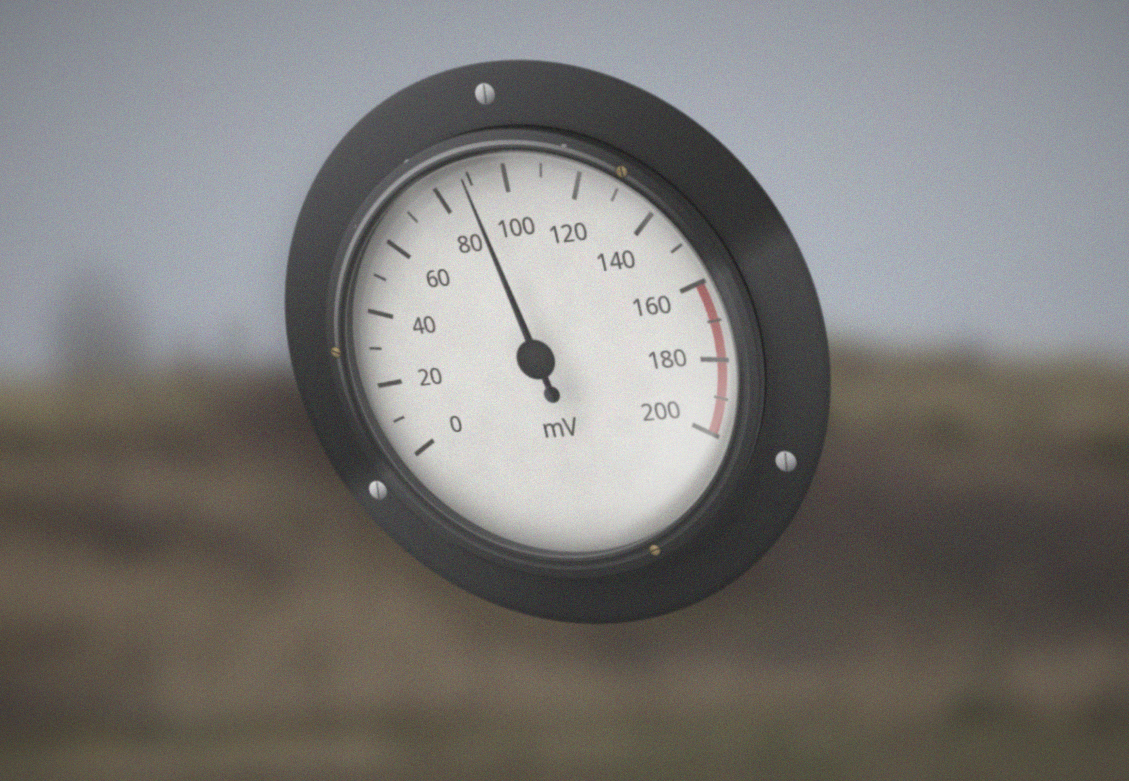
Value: 90 mV
